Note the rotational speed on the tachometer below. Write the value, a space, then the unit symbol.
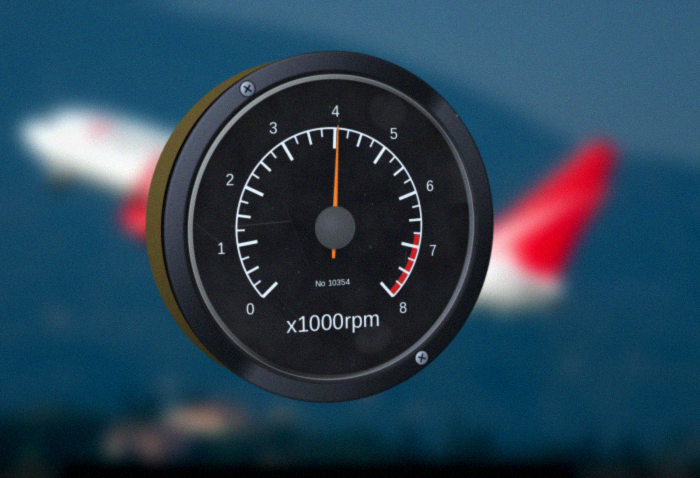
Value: 4000 rpm
